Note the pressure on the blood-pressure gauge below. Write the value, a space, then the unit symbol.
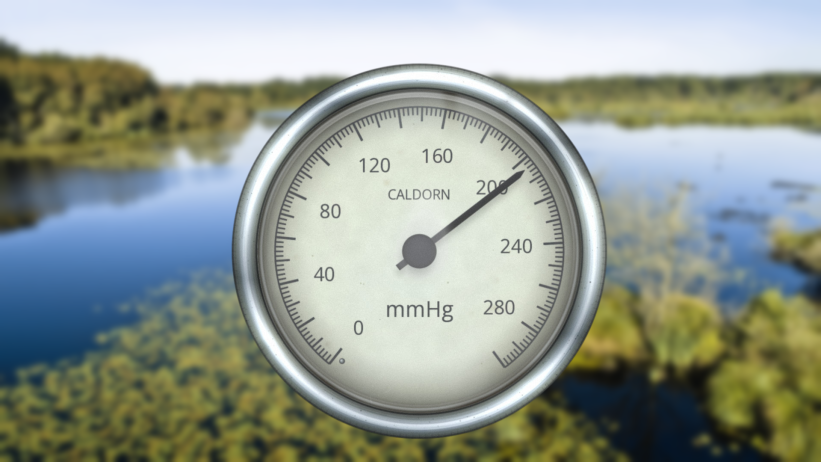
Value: 204 mmHg
